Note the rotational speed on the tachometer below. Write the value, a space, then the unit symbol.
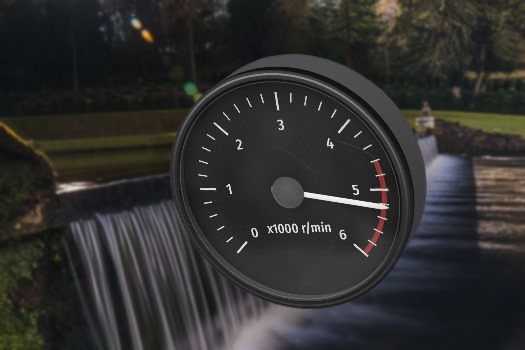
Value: 5200 rpm
